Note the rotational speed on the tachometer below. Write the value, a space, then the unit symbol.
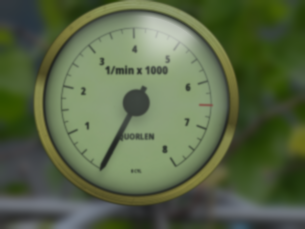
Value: 0 rpm
